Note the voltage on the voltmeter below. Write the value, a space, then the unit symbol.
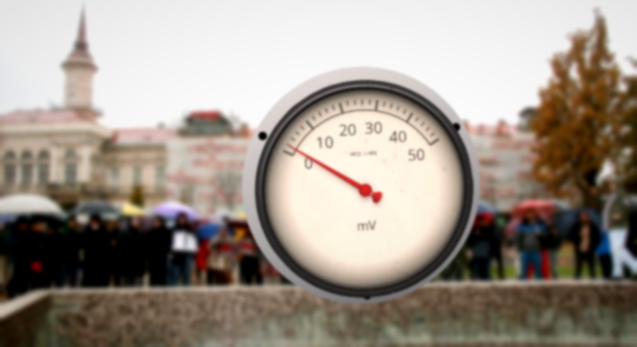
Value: 2 mV
